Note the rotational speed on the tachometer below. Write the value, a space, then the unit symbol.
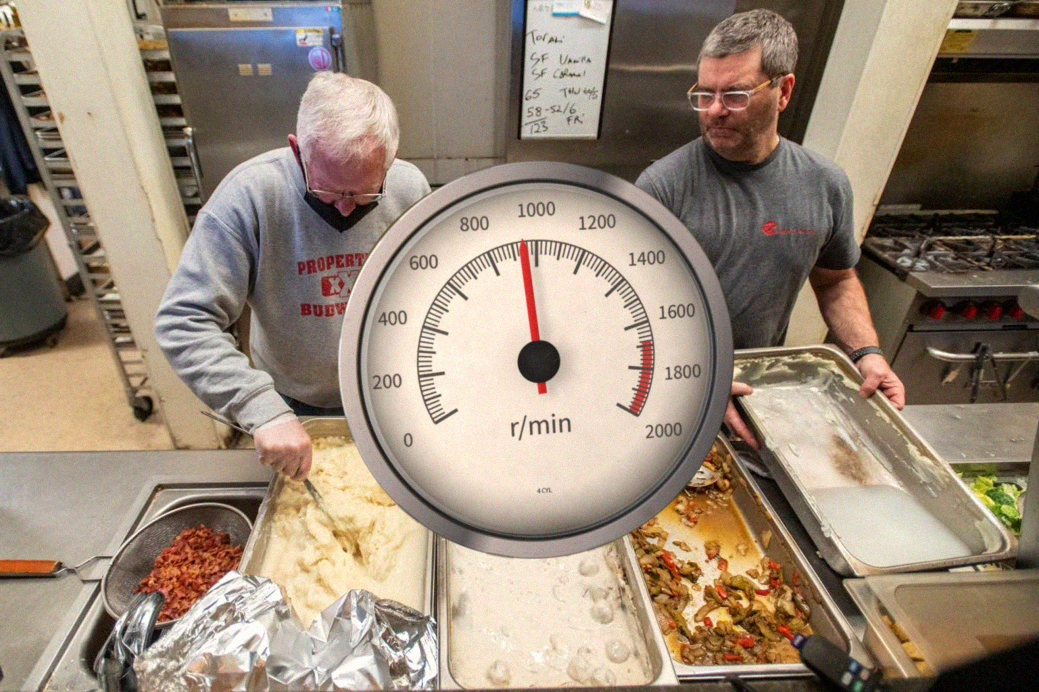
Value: 940 rpm
